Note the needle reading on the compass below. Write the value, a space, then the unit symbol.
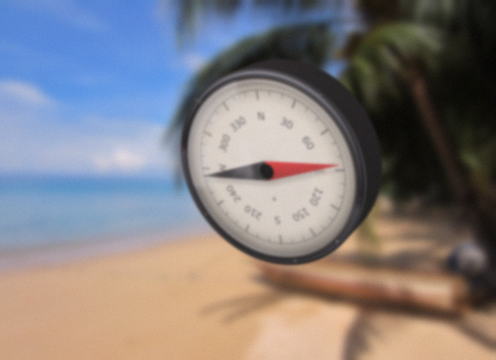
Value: 85 °
